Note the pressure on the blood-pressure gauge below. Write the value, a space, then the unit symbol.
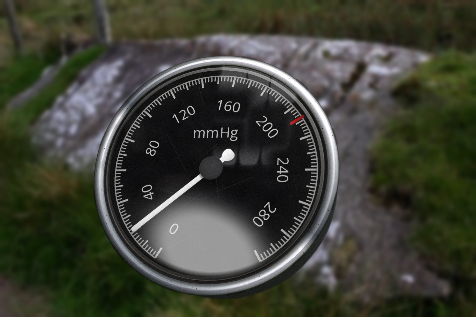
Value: 20 mmHg
